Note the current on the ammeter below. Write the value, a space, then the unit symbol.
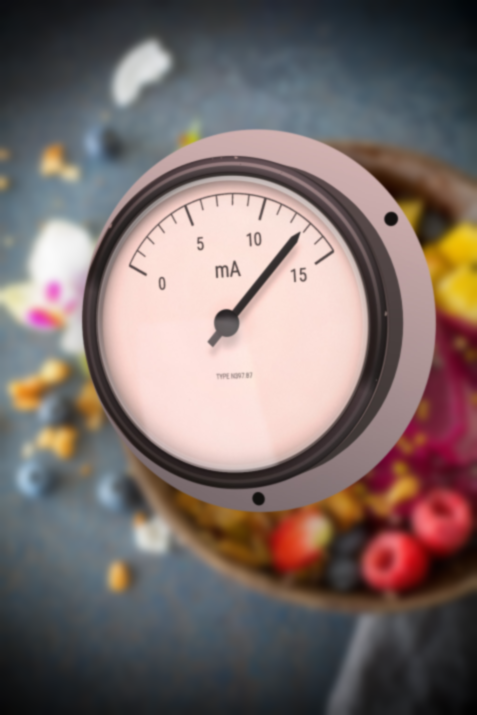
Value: 13 mA
